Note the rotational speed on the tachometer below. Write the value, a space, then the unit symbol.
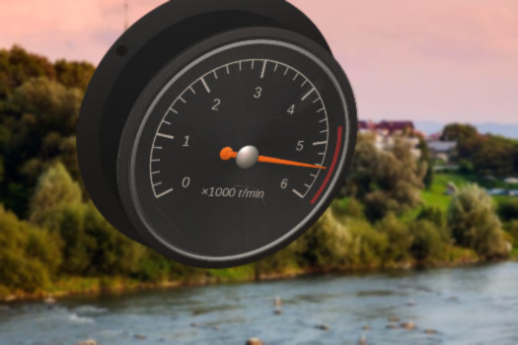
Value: 5400 rpm
